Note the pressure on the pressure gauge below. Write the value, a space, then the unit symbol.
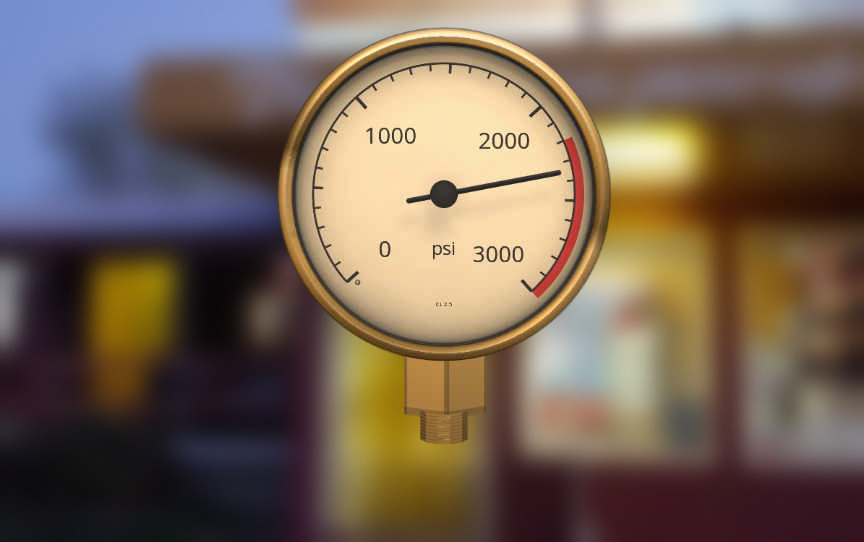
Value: 2350 psi
